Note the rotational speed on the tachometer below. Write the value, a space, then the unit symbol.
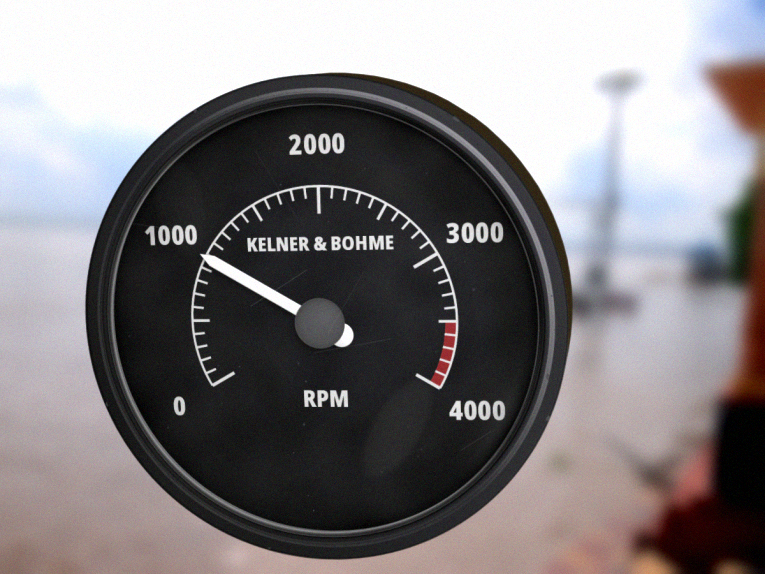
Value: 1000 rpm
